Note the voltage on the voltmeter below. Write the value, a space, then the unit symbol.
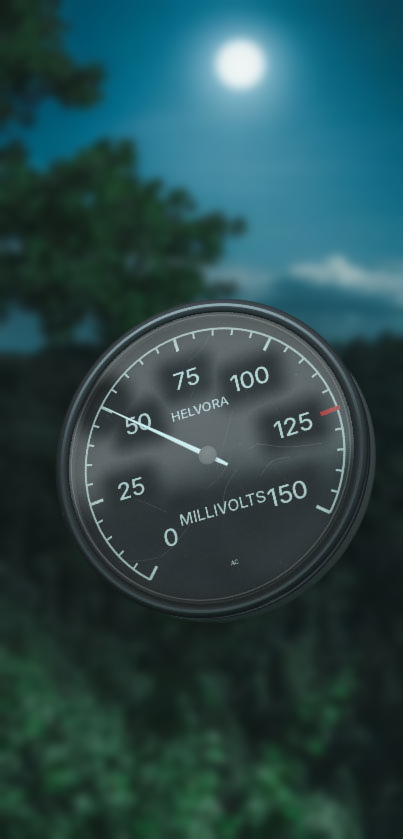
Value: 50 mV
